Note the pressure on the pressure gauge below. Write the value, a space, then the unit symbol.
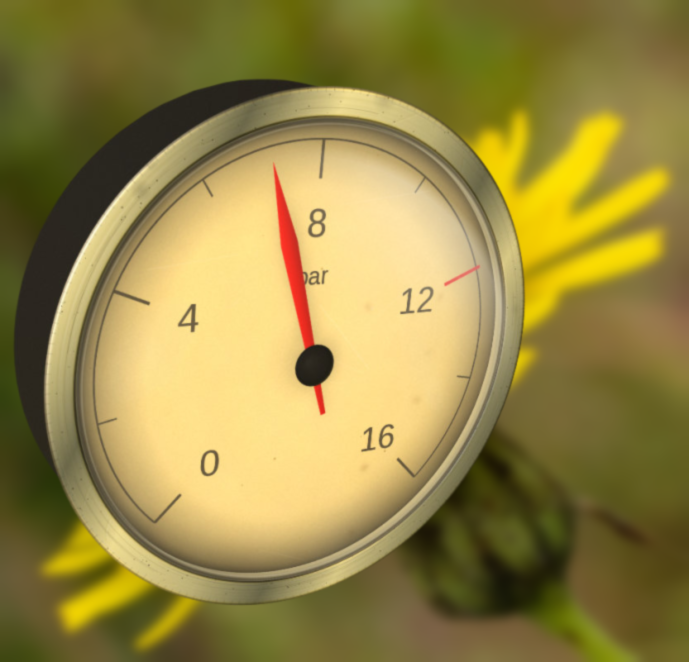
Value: 7 bar
